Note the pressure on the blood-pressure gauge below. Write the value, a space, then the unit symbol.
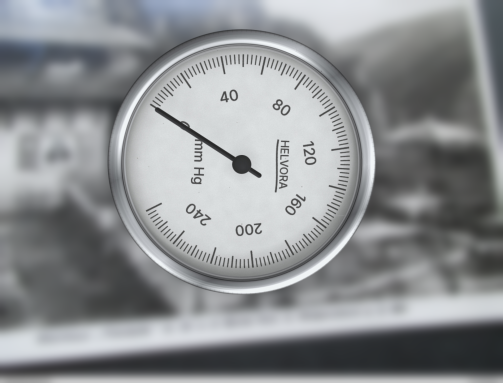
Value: 0 mmHg
